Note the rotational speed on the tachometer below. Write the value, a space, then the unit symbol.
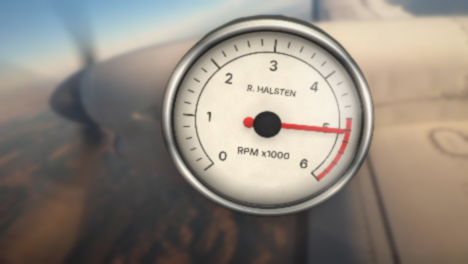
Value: 5000 rpm
